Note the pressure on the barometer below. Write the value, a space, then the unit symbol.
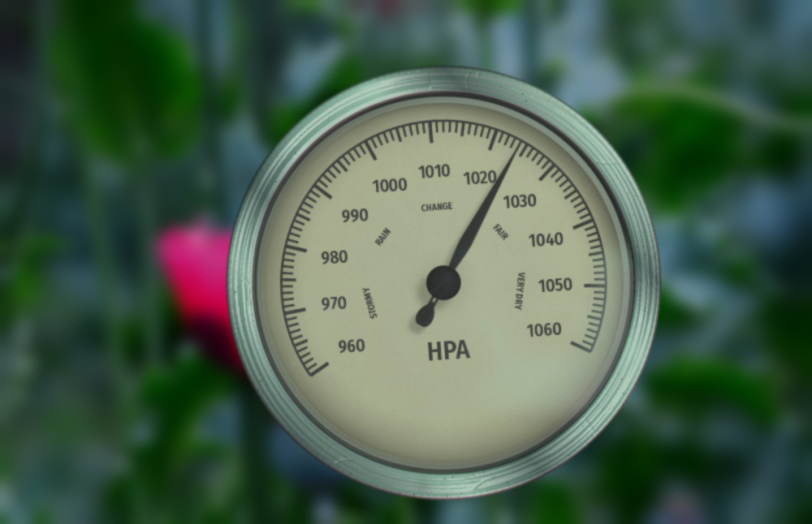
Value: 1024 hPa
